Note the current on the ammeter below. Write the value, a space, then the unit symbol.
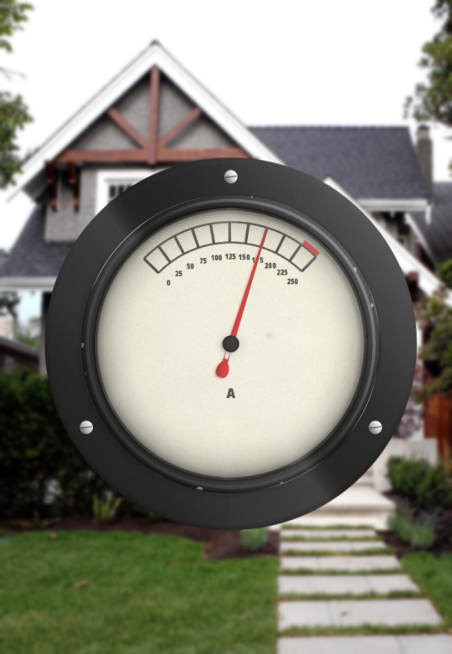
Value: 175 A
